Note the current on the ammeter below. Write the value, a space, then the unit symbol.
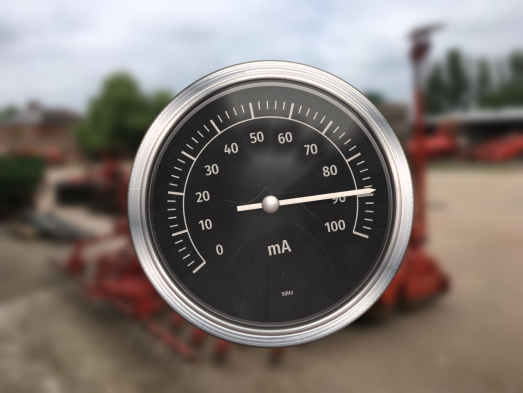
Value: 89 mA
